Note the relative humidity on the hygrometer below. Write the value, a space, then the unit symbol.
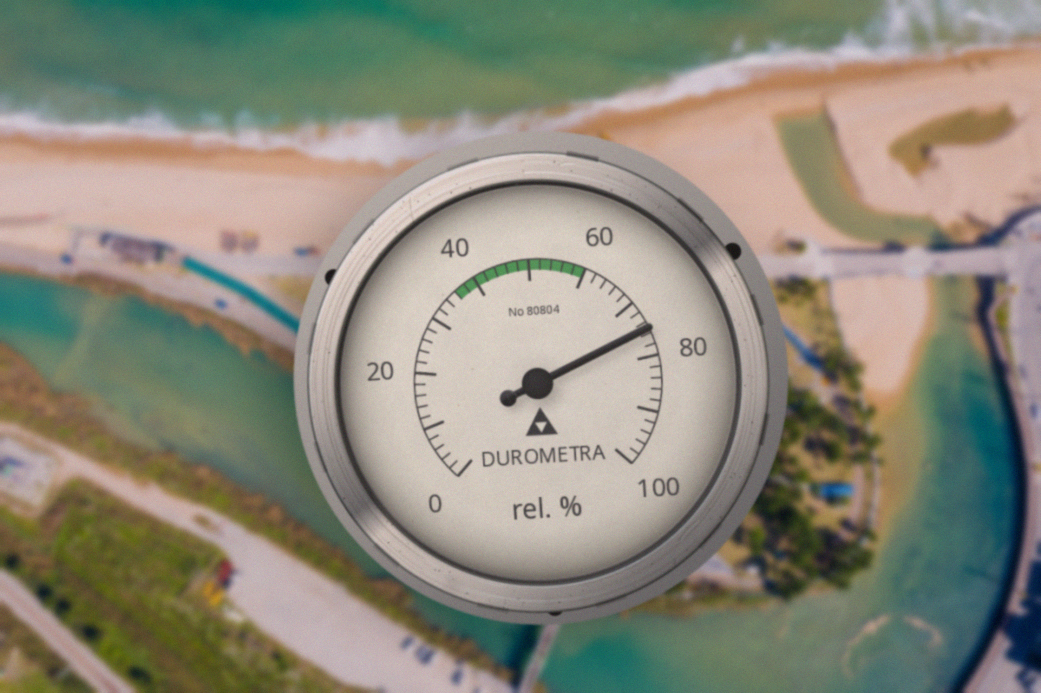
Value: 75 %
